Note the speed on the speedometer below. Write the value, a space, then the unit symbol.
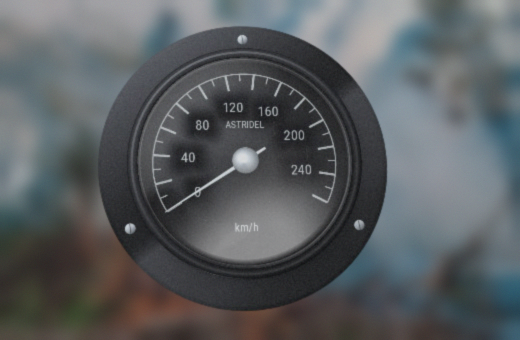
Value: 0 km/h
